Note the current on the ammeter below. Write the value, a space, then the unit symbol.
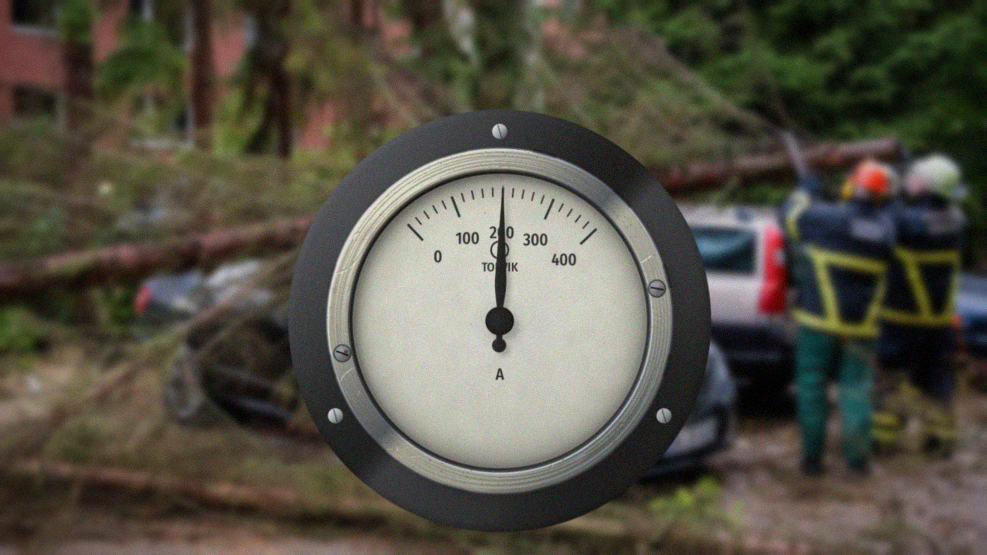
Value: 200 A
